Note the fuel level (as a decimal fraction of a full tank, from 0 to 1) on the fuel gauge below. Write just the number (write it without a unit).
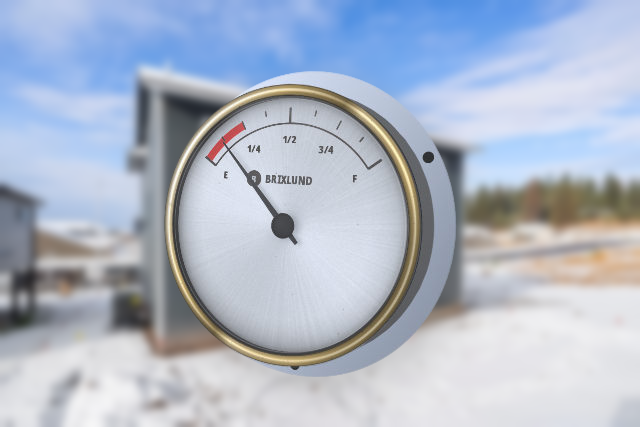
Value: 0.125
